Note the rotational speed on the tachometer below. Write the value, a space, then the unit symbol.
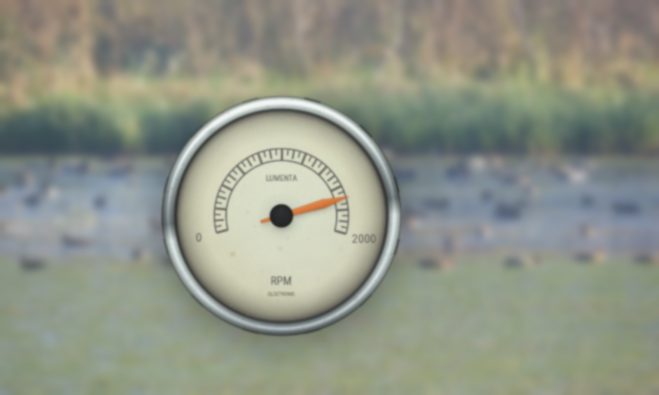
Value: 1700 rpm
